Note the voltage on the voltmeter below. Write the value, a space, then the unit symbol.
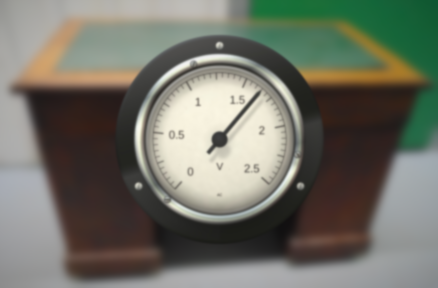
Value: 1.65 V
